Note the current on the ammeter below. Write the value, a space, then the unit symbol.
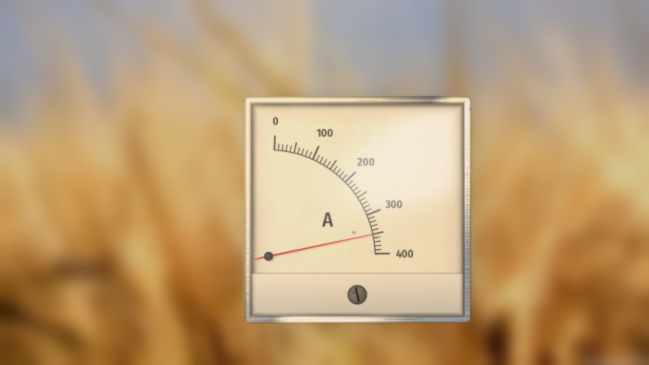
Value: 350 A
